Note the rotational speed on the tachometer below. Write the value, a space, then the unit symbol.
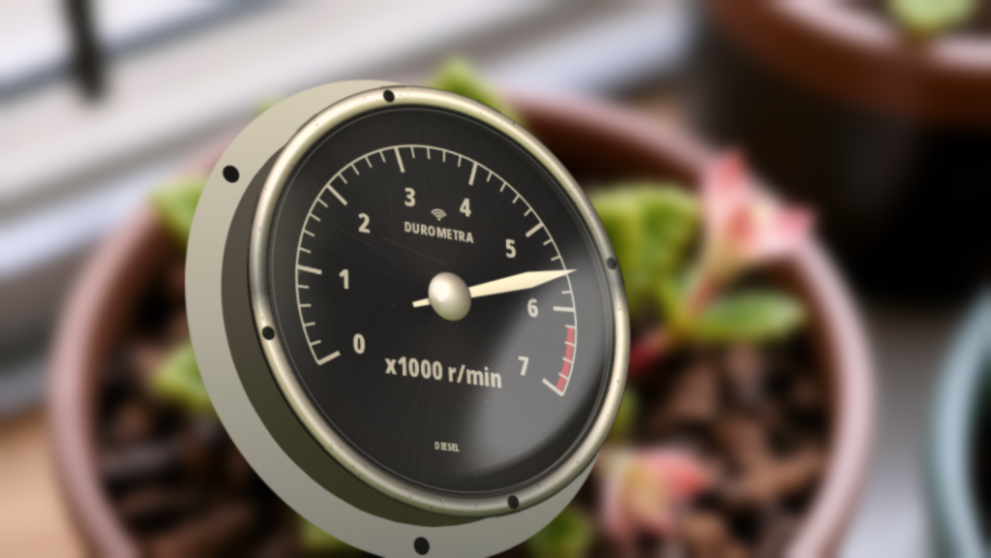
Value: 5600 rpm
